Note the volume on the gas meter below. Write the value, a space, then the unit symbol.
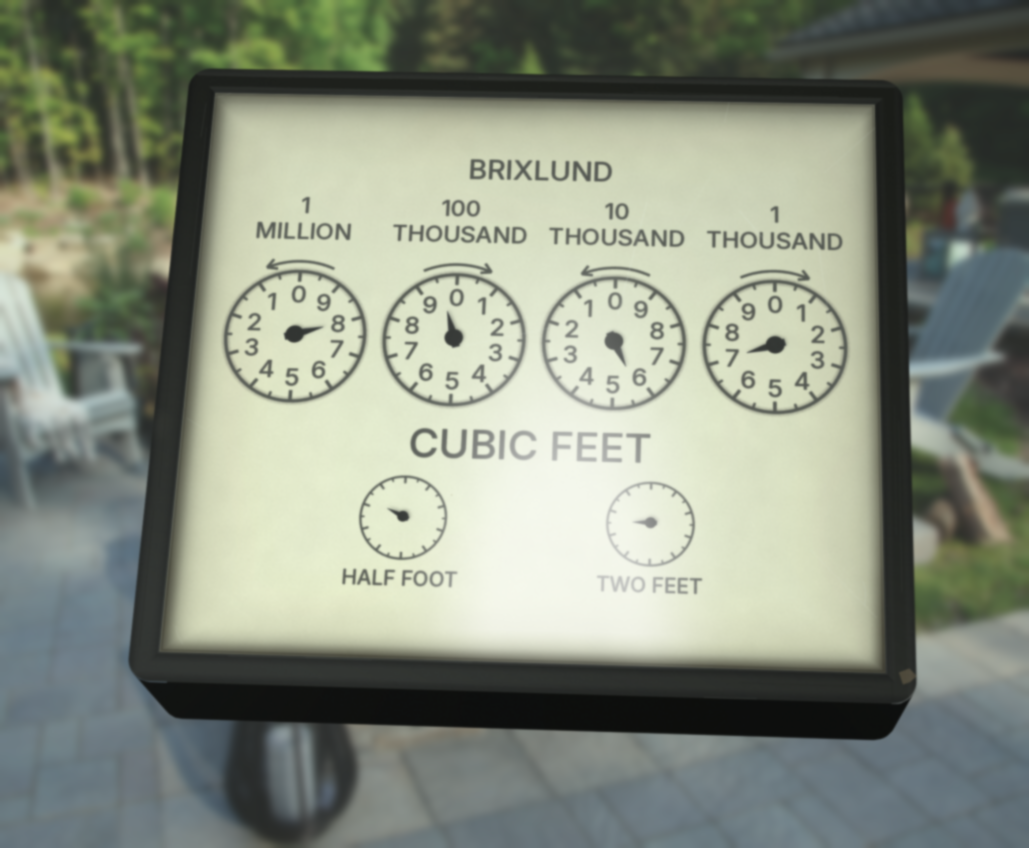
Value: 795700 ft³
